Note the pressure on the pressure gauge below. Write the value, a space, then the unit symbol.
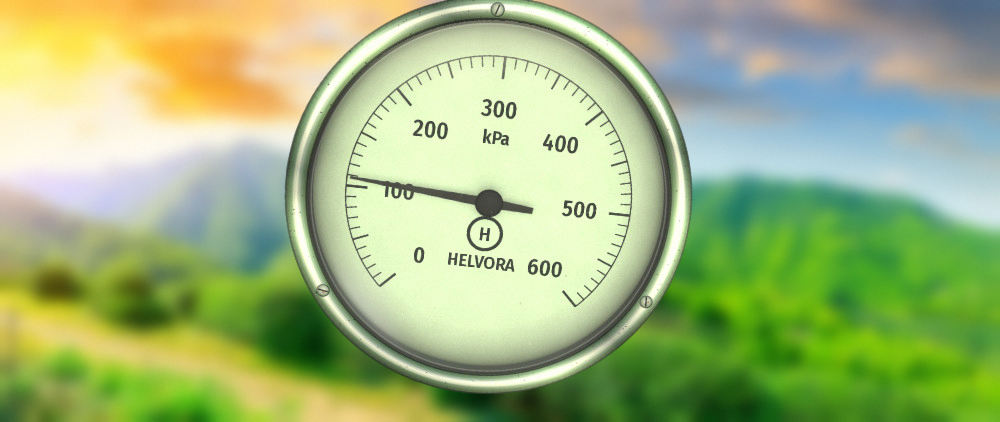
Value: 110 kPa
